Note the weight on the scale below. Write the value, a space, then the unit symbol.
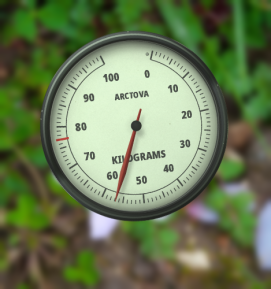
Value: 57 kg
